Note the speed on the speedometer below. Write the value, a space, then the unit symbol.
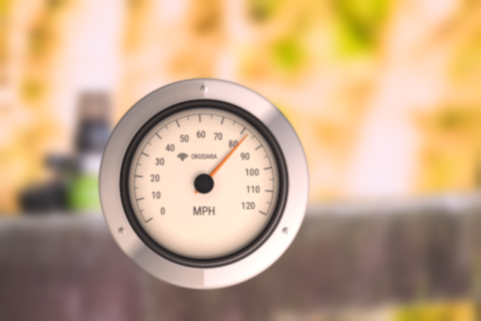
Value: 82.5 mph
